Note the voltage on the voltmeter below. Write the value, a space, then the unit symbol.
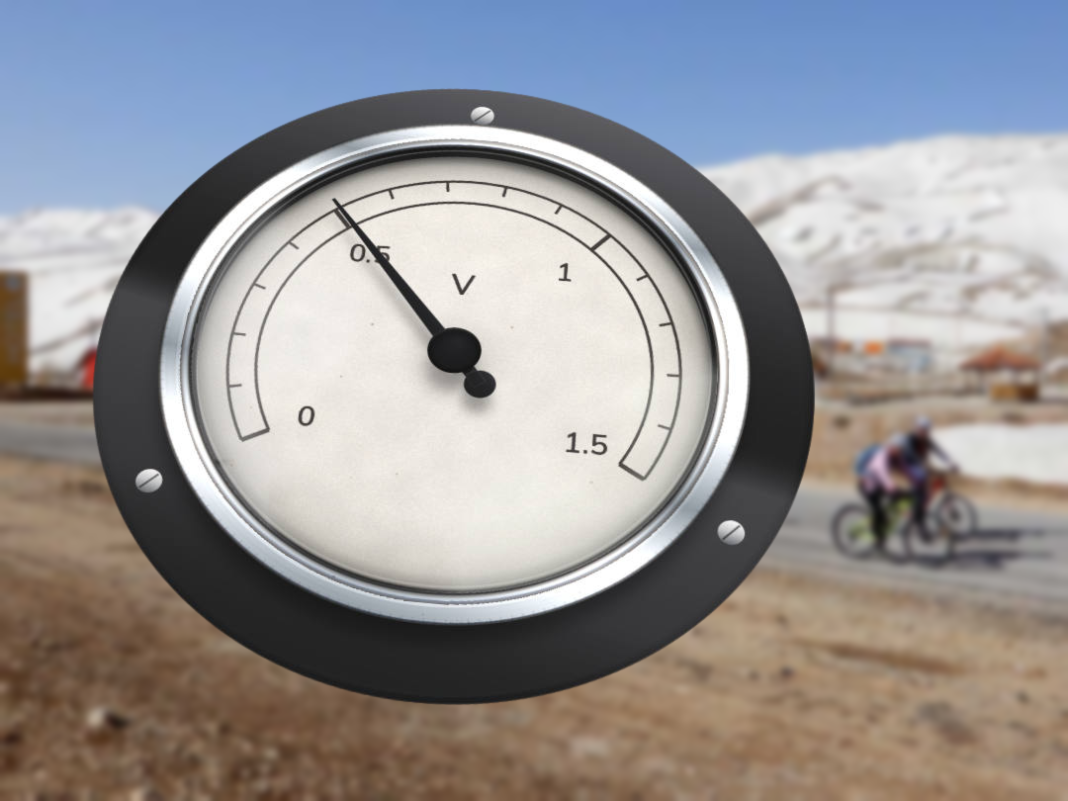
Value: 0.5 V
